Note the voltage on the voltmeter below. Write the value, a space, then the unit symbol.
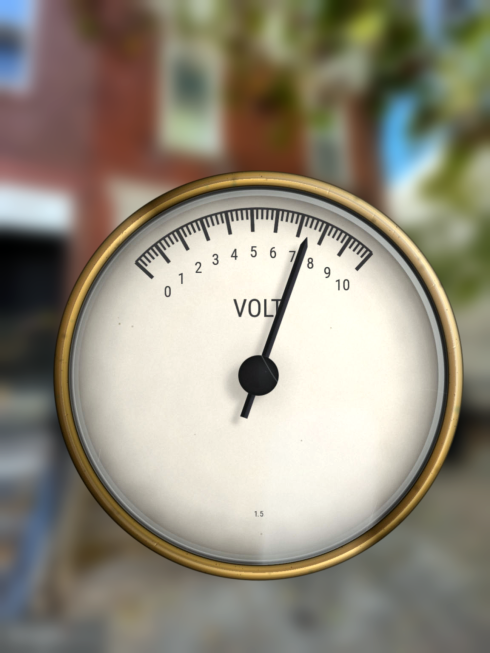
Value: 7.4 V
